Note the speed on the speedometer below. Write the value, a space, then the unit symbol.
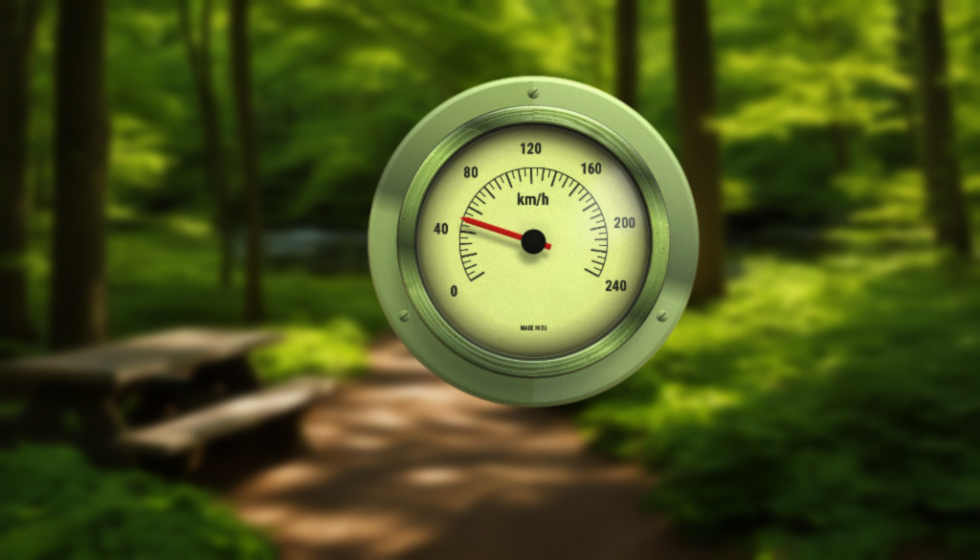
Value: 50 km/h
